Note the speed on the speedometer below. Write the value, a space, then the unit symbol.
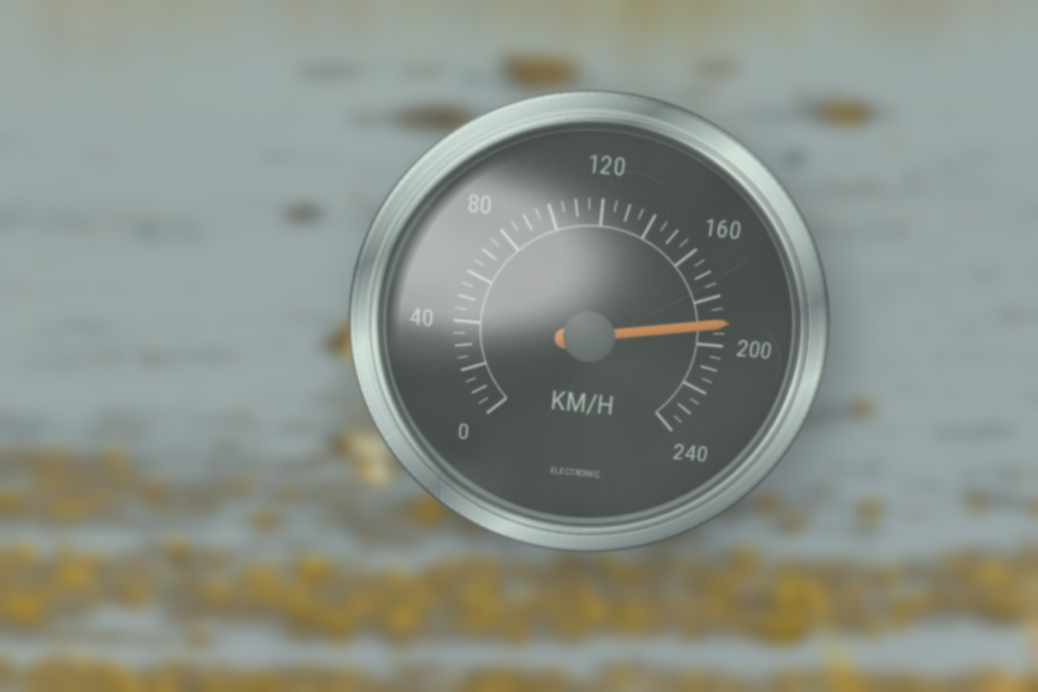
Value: 190 km/h
